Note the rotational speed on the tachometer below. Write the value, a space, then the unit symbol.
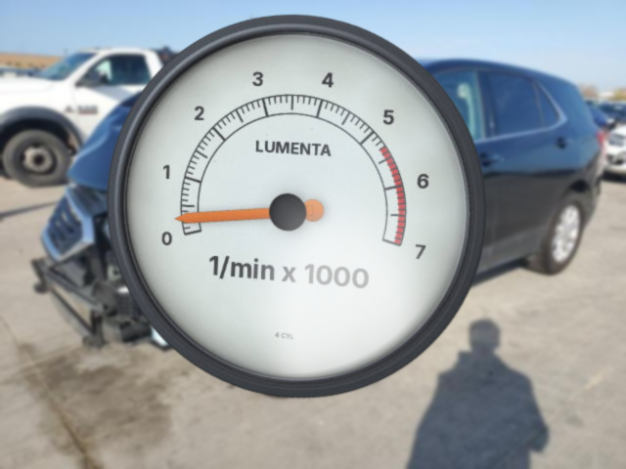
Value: 300 rpm
